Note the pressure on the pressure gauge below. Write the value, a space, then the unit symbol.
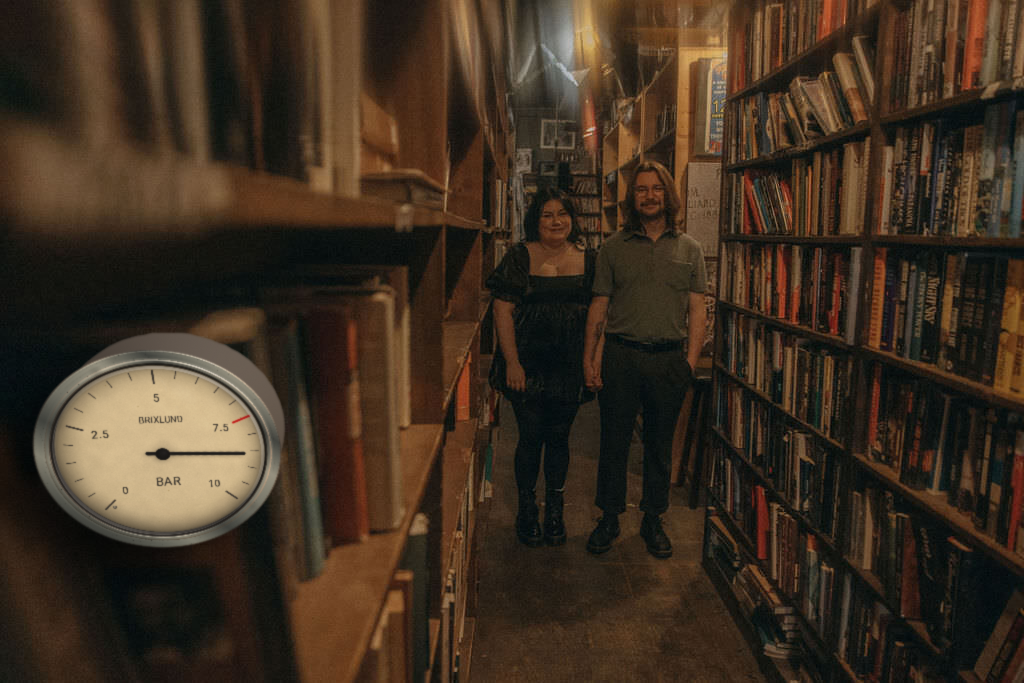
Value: 8.5 bar
